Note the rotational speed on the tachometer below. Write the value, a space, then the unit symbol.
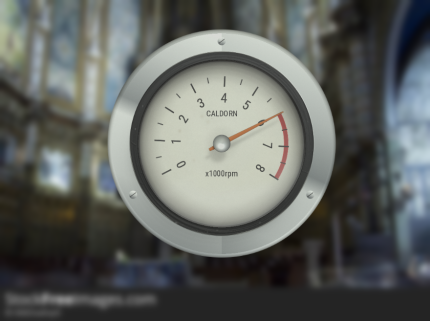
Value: 6000 rpm
